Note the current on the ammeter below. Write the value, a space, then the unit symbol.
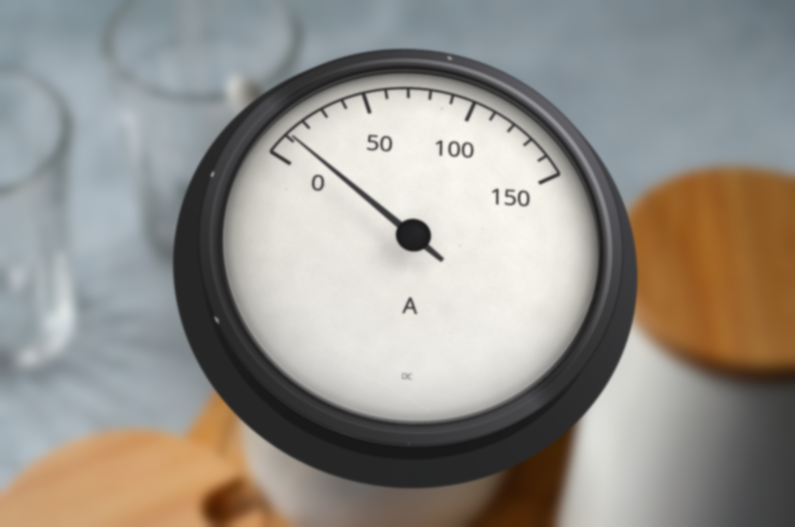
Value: 10 A
